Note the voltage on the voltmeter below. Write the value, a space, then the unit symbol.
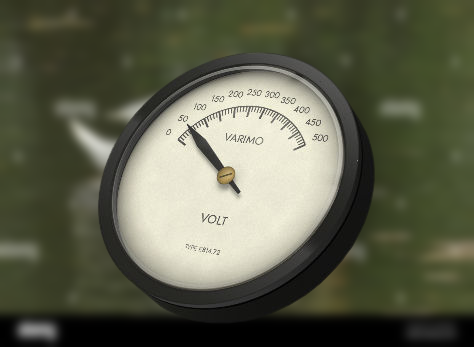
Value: 50 V
